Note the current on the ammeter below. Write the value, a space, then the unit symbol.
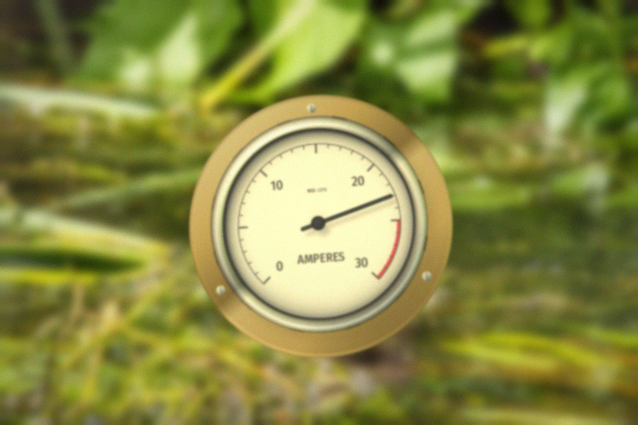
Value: 23 A
